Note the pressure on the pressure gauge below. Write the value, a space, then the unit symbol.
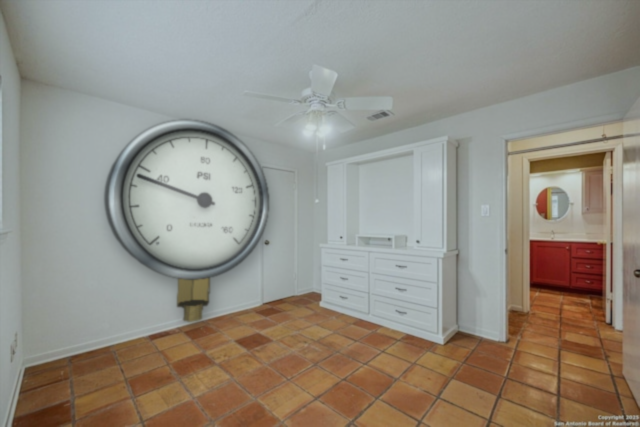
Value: 35 psi
